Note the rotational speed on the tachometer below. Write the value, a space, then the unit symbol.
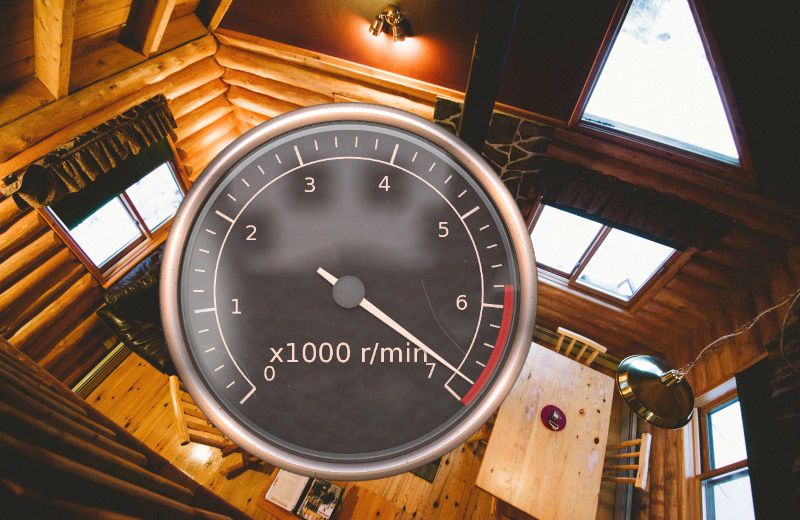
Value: 6800 rpm
